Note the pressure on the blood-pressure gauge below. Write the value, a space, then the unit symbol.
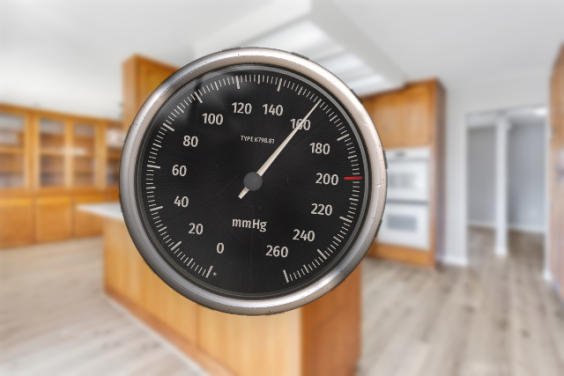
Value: 160 mmHg
